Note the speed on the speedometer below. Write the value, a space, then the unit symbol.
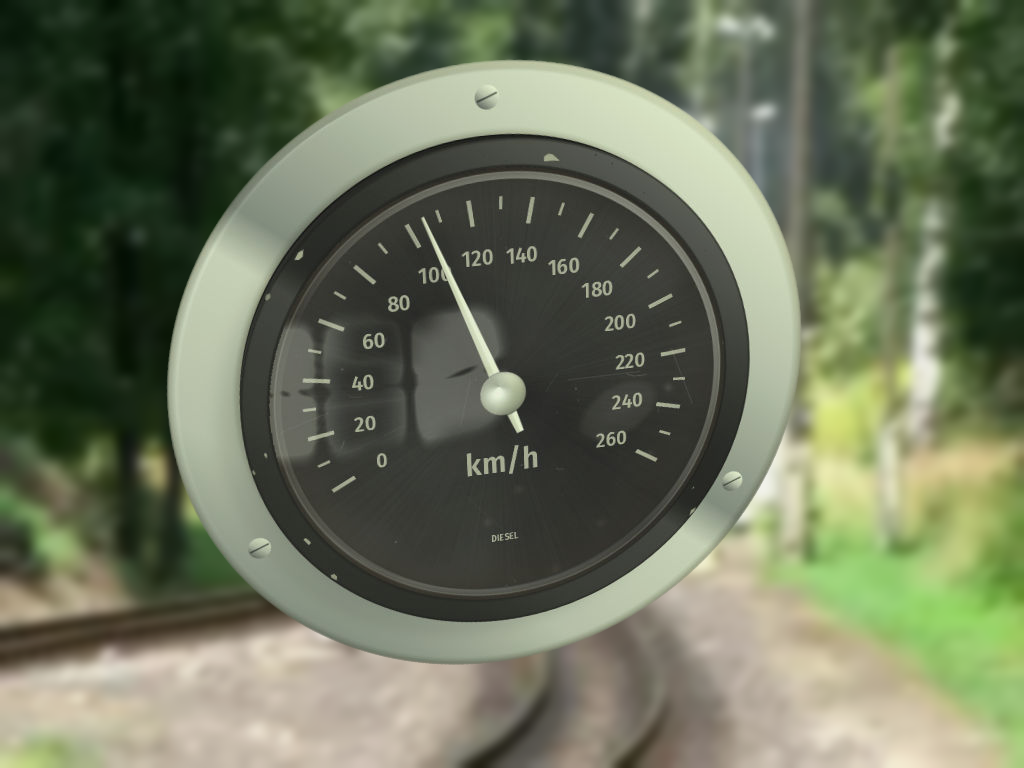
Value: 105 km/h
